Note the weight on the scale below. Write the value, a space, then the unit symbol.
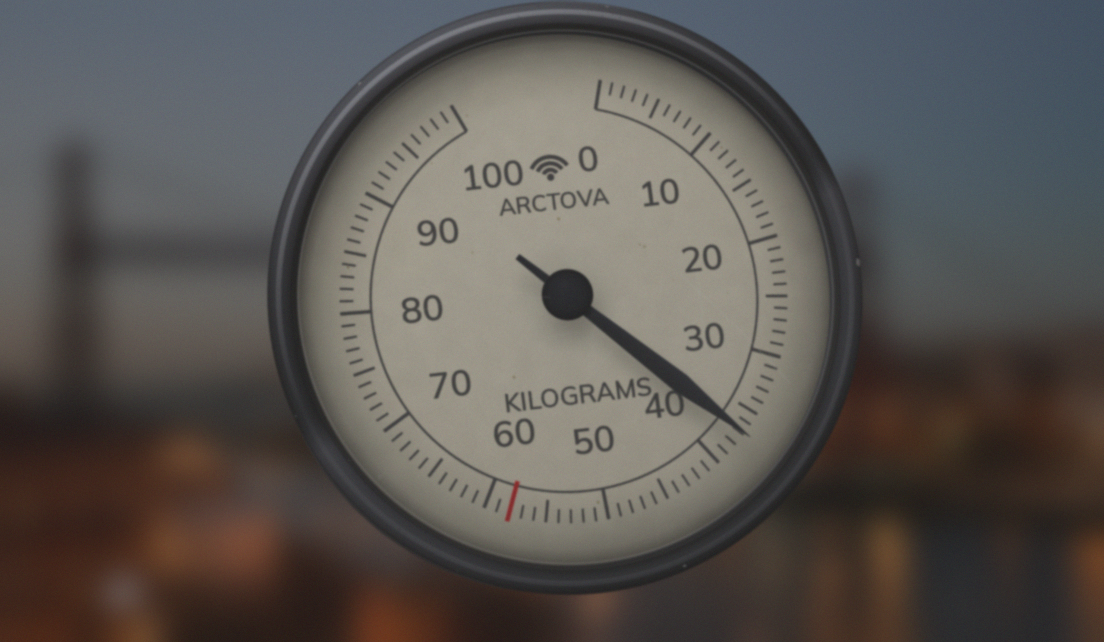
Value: 37 kg
